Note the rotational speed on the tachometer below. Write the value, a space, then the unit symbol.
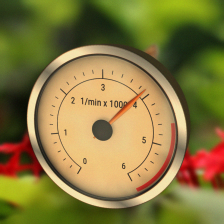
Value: 3900 rpm
